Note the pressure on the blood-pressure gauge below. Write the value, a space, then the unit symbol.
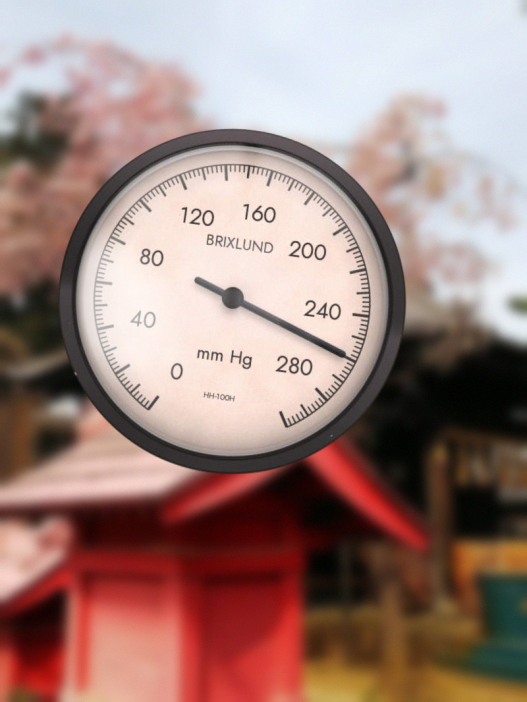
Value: 260 mmHg
